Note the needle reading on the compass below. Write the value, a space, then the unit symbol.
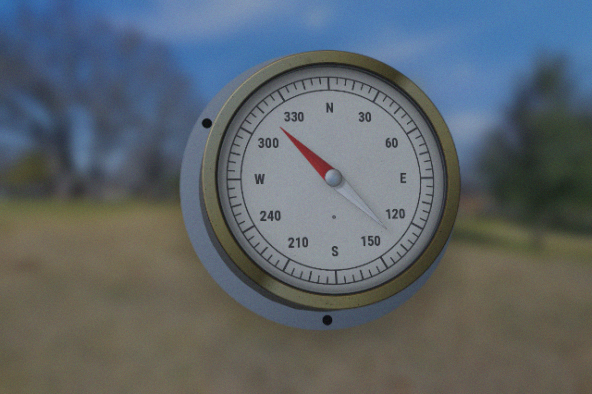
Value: 315 °
